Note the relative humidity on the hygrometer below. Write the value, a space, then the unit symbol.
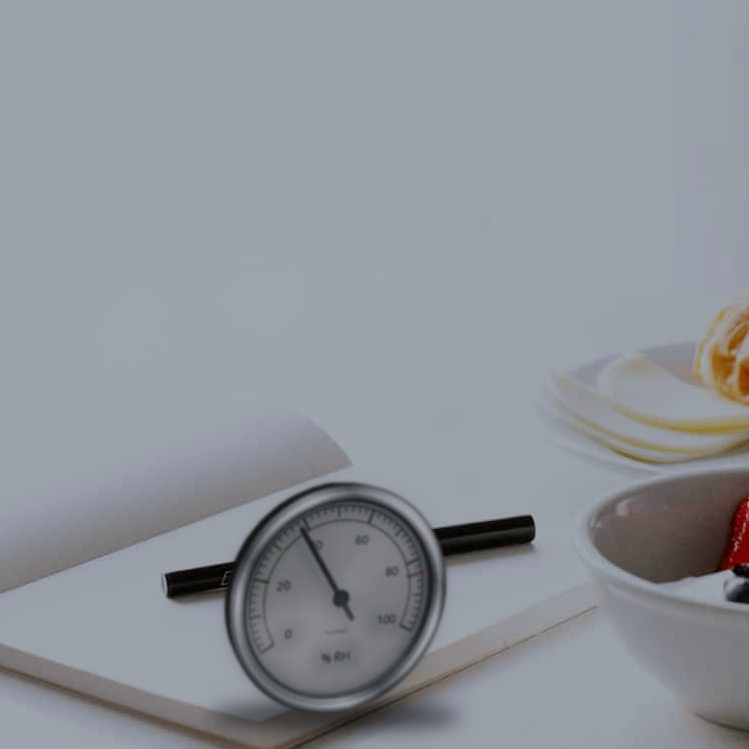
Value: 38 %
